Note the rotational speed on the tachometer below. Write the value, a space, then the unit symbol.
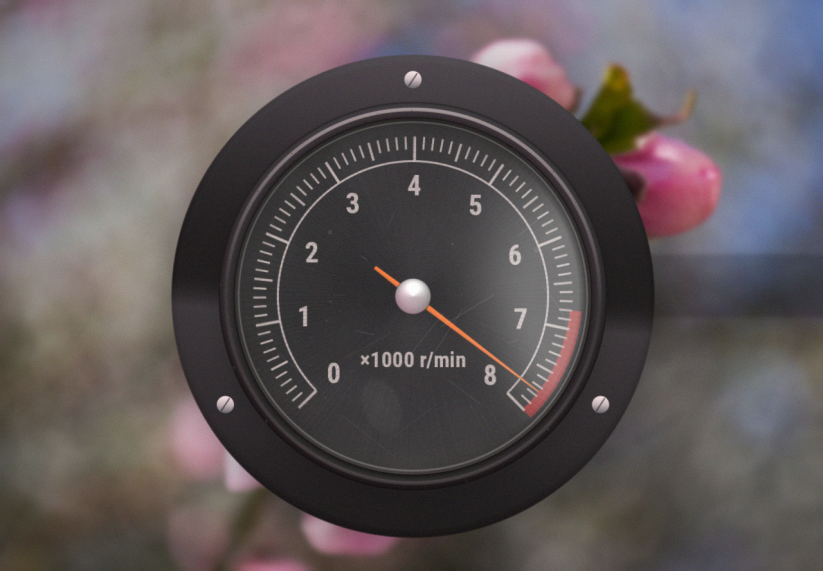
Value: 7750 rpm
